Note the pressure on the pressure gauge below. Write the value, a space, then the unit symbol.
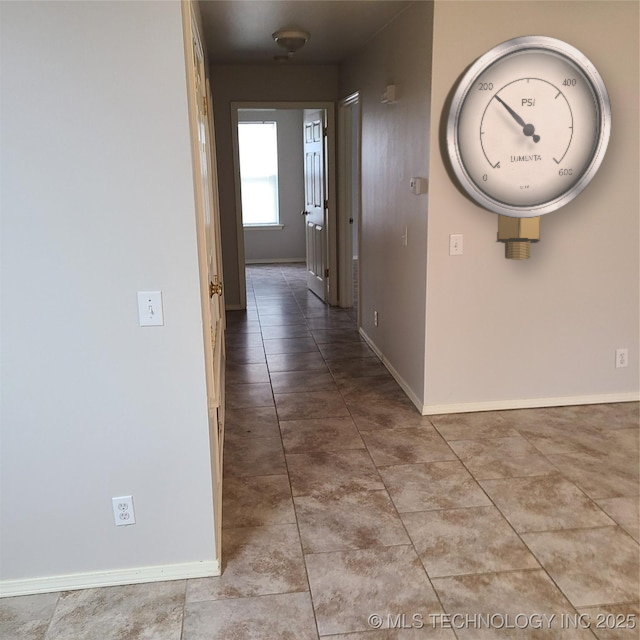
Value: 200 psi
